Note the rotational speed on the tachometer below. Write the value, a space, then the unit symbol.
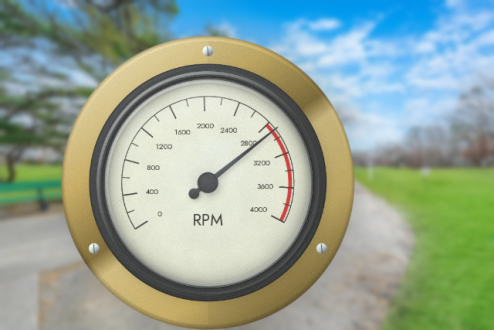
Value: 2900 rpm
